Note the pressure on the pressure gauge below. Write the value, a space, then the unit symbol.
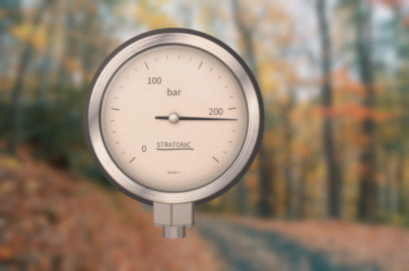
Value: 210 bar
